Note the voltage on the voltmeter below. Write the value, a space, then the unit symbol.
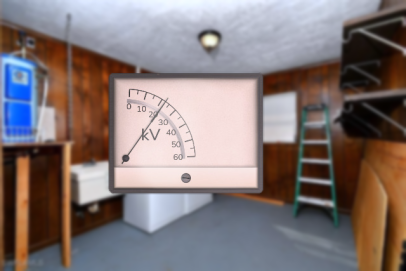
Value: 22.5 kV
